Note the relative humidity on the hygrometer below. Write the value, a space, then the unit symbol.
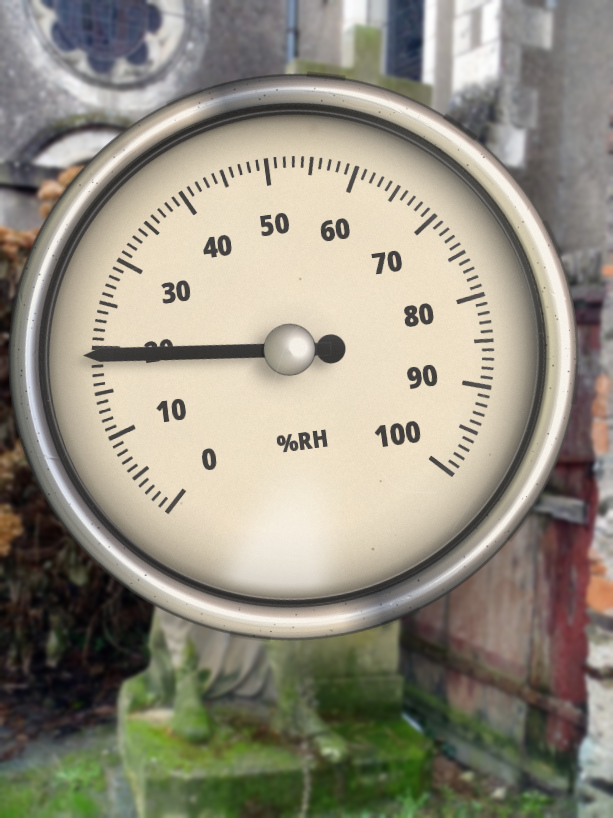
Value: 19 %
